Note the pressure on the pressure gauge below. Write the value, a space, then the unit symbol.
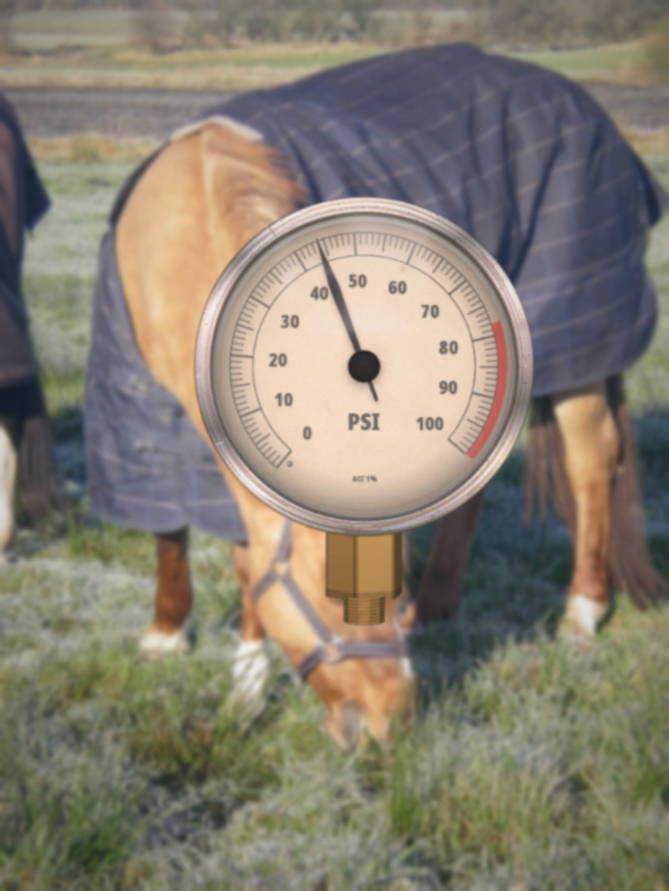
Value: 44 psi
